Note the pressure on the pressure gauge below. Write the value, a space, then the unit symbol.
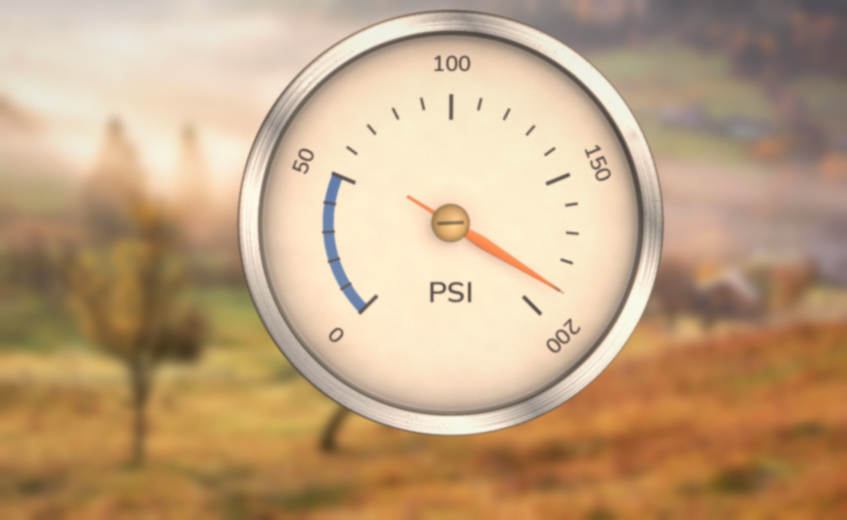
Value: 190 psi
